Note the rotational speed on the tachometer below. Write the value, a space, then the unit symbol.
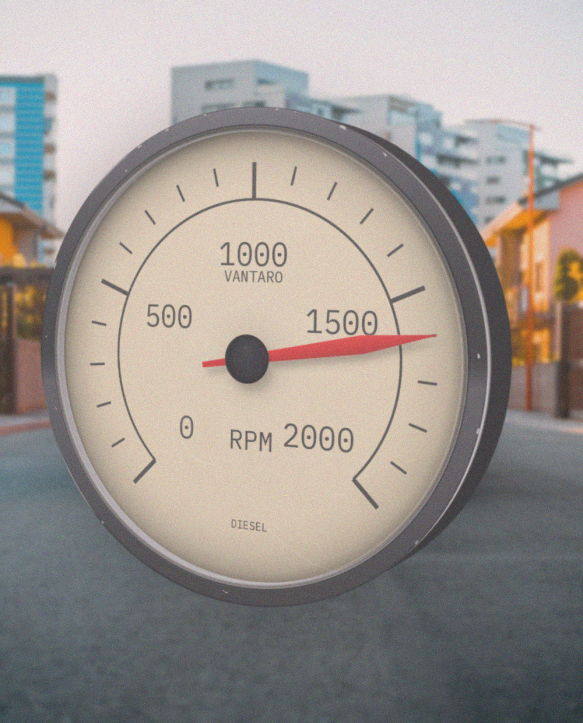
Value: 1600 rpm
